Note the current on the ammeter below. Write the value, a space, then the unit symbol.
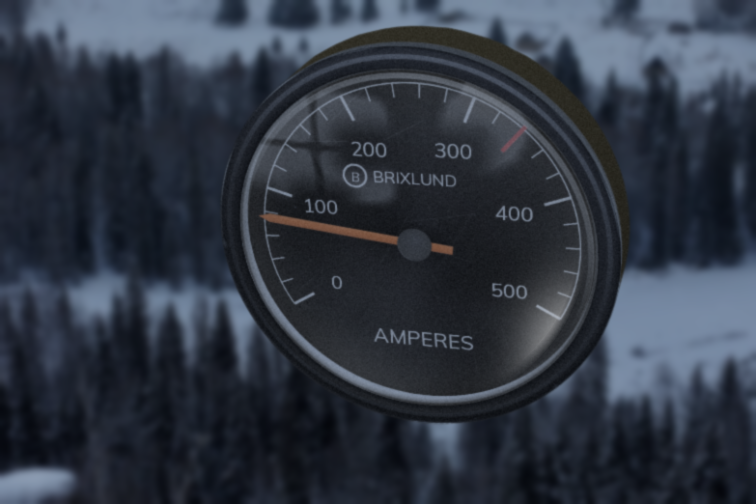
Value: 80 A
